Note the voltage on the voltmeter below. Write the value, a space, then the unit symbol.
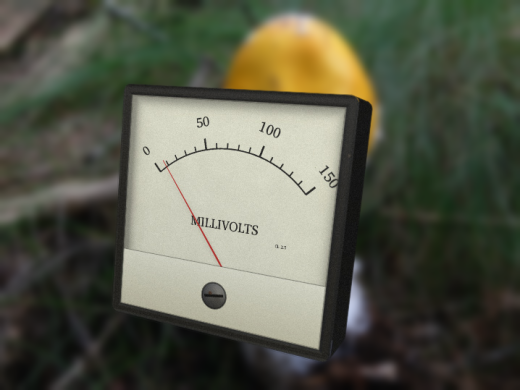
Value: 10 mV
